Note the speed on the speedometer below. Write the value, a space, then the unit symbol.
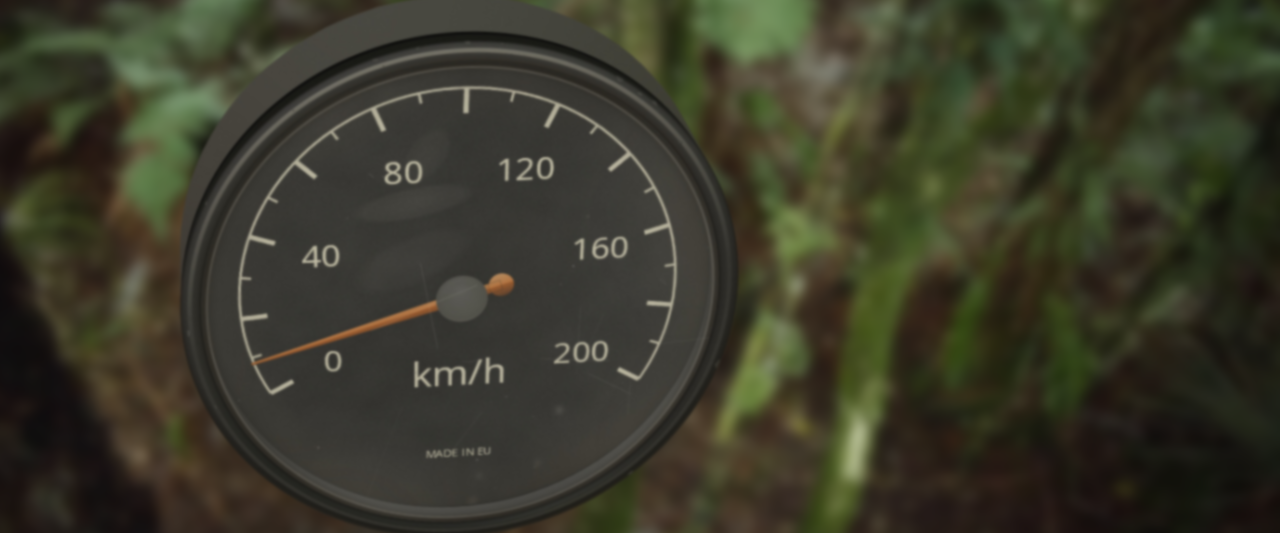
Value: 10 km/h
